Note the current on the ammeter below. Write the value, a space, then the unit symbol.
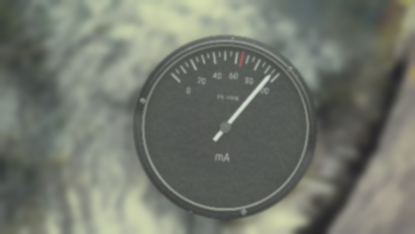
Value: 95 mA
